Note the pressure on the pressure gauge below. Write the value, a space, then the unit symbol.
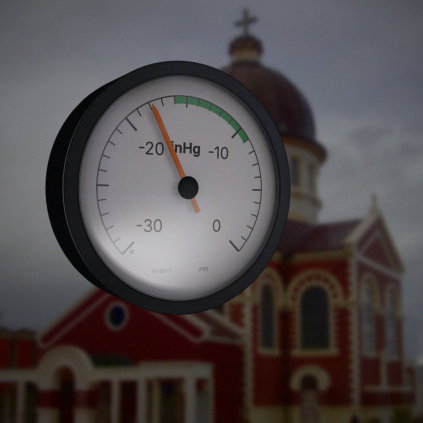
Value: -18 inHg
